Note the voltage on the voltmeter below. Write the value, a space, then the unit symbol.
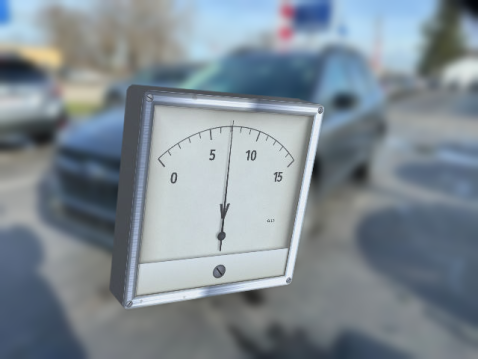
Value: 7 V
